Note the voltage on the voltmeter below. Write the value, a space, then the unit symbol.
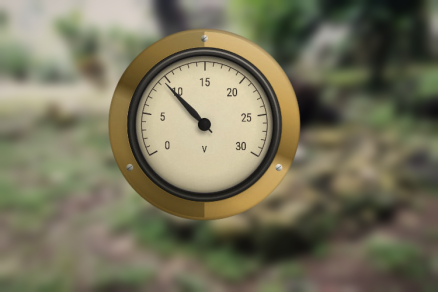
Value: 9.5 V
